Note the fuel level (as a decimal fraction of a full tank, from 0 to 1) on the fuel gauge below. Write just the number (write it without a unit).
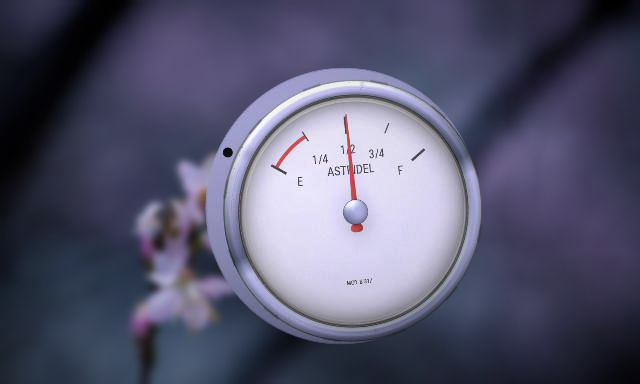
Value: 0.5
